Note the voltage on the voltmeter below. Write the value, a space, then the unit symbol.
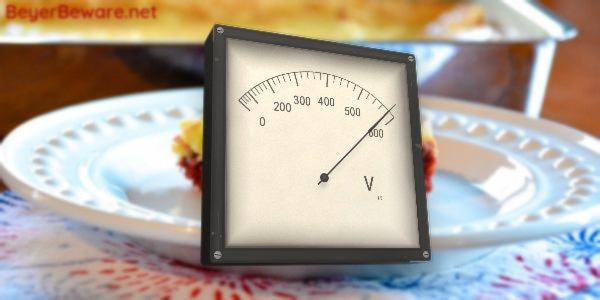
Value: 580 V
